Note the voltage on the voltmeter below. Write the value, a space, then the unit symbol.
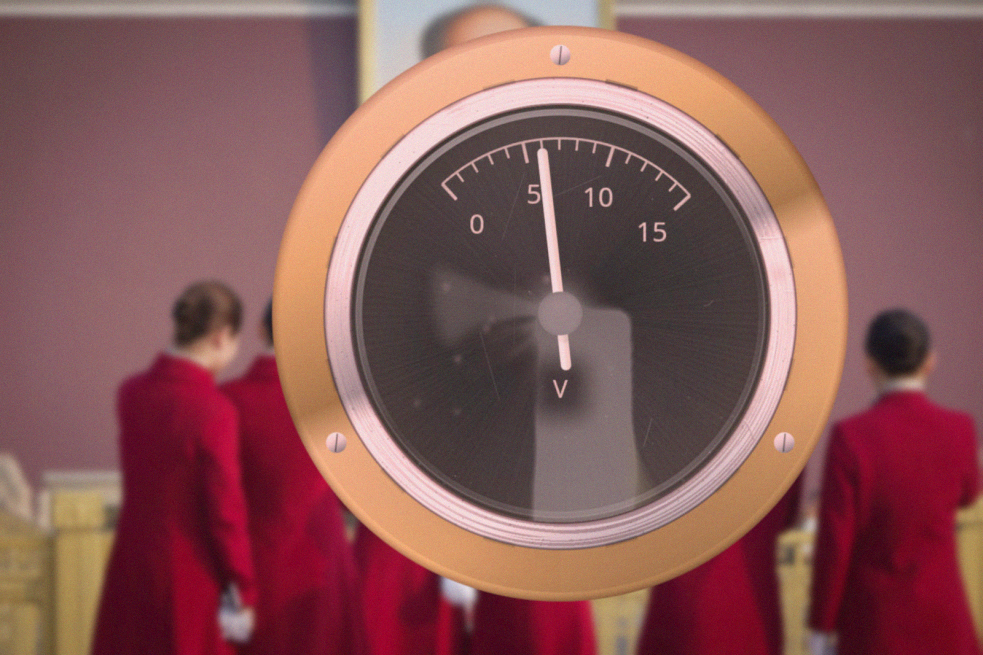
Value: 6 V
